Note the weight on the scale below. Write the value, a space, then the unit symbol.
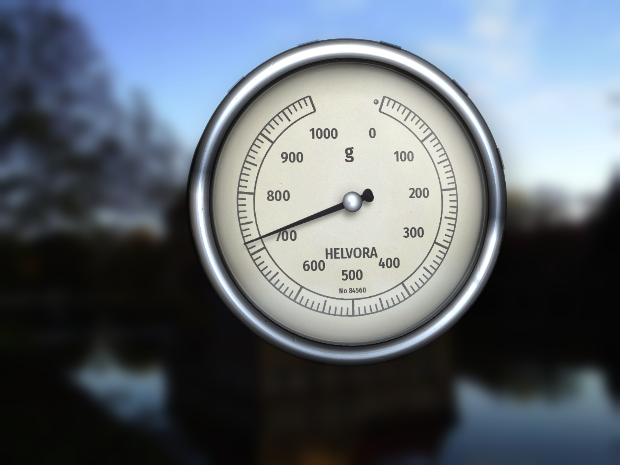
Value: 720 g
